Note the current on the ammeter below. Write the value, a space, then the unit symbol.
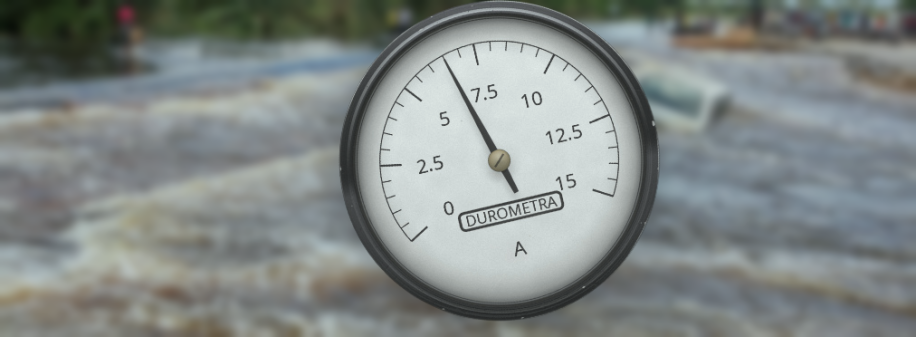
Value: 6.5 A
